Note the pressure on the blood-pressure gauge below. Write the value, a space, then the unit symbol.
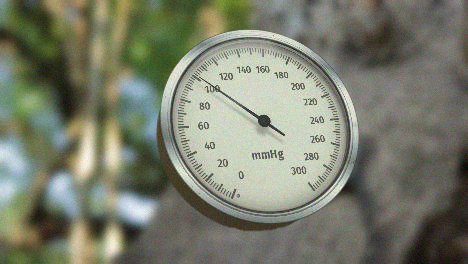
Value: 100 mmHg
